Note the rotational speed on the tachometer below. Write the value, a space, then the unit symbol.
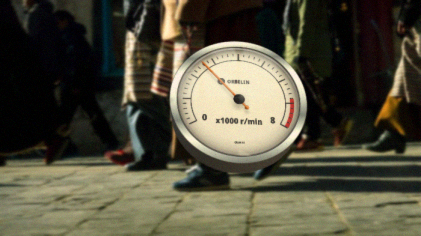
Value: 2600 rpm
